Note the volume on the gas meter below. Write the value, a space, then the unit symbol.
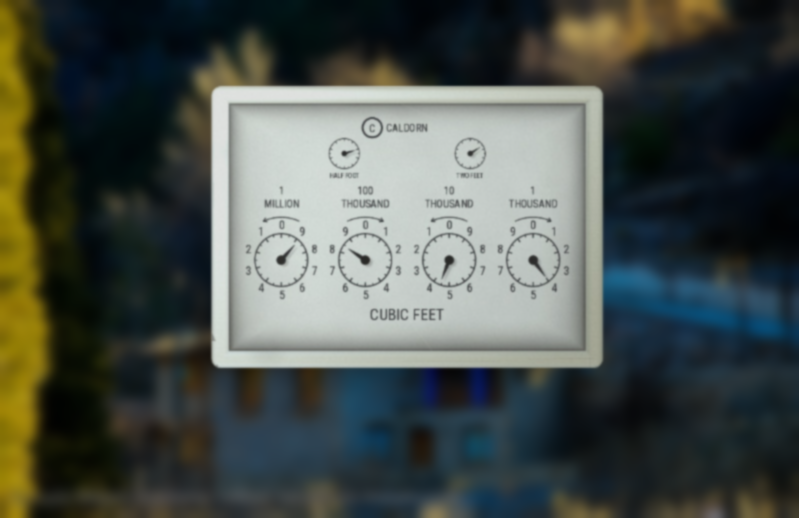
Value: 884400 ft³
